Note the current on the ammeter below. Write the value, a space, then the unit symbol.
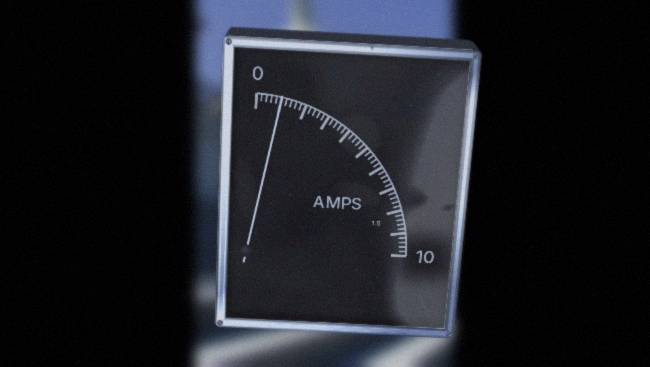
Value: 1 A
